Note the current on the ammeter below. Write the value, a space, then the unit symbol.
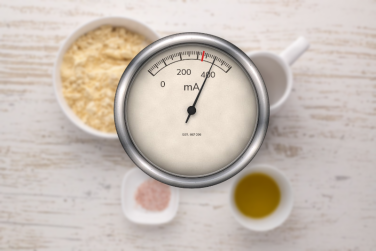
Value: 400 mA
